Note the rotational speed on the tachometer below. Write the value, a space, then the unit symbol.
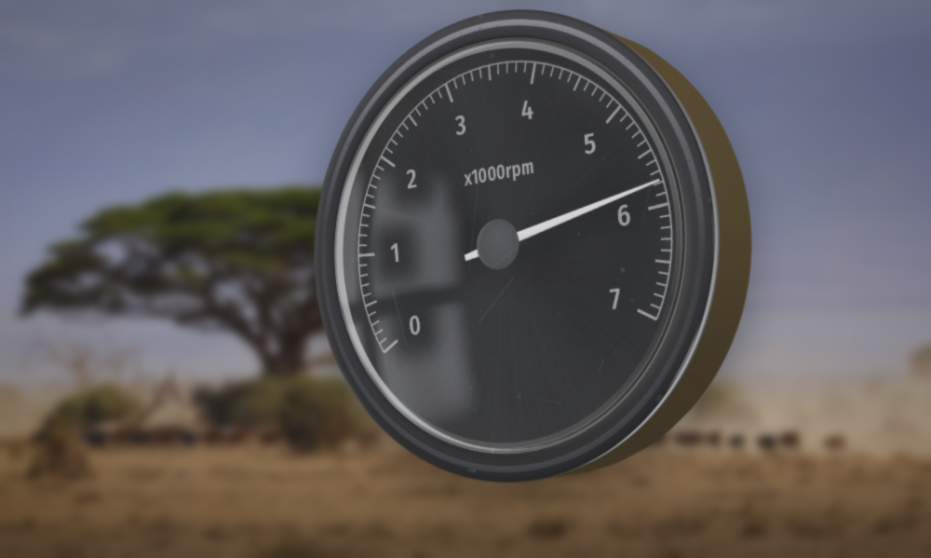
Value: 5800 rpm
